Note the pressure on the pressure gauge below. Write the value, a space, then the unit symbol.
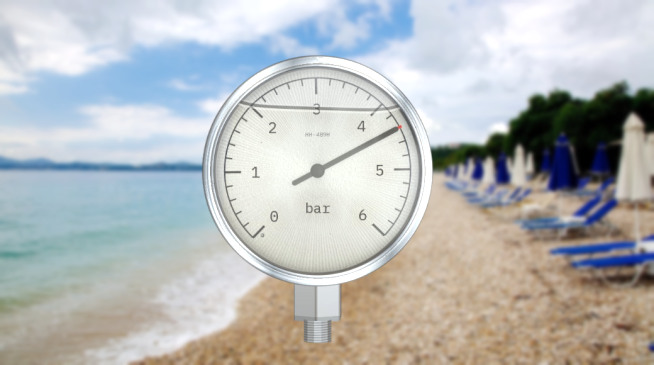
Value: 4.4 bar
